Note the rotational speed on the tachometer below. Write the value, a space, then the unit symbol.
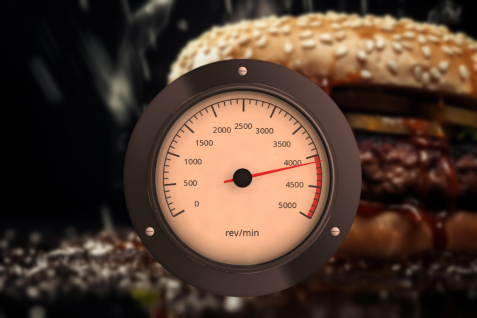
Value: 4100 rpm
